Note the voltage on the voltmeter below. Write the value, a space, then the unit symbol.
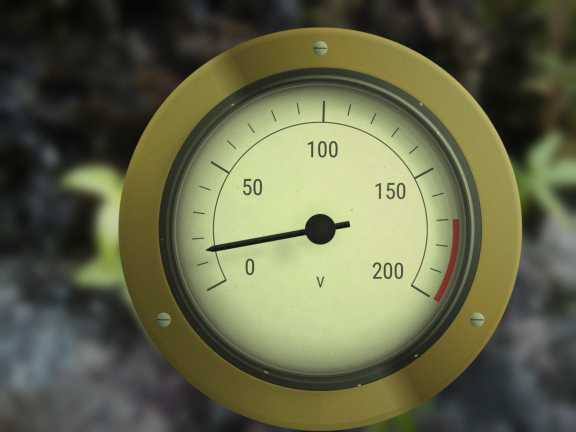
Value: 15 V
